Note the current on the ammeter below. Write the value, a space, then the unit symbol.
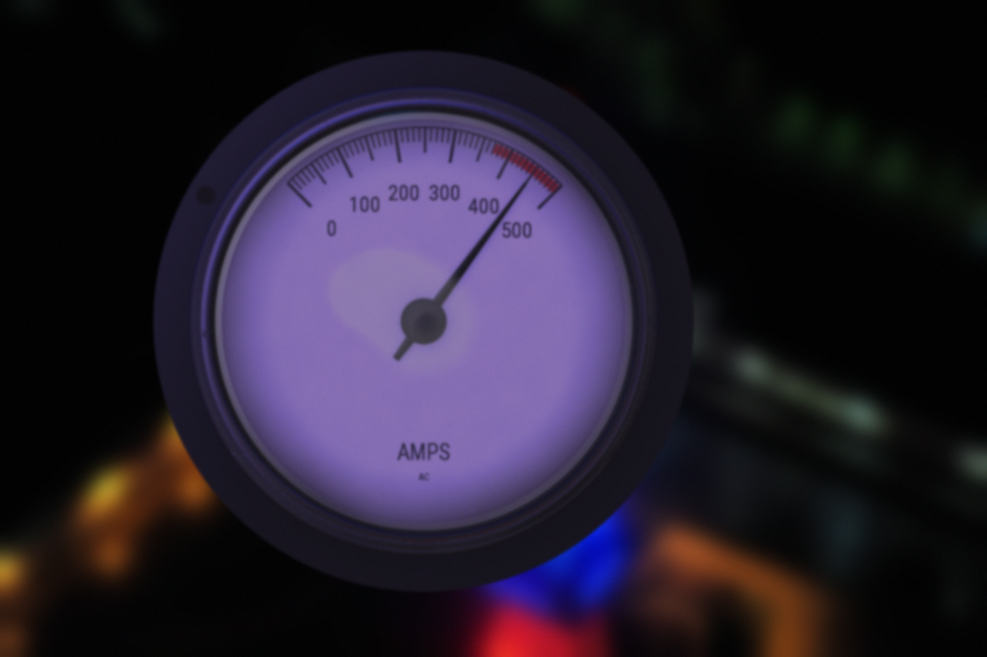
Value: 450 A
